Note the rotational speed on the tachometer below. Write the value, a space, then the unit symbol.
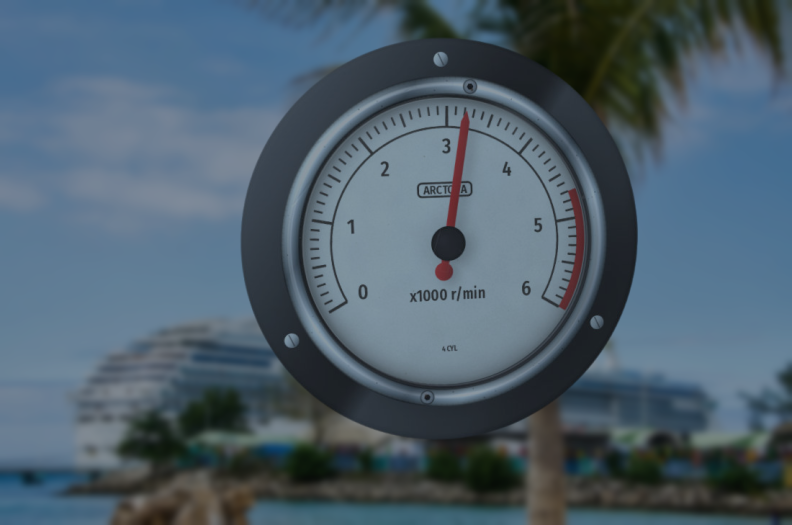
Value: 3200 rpm
